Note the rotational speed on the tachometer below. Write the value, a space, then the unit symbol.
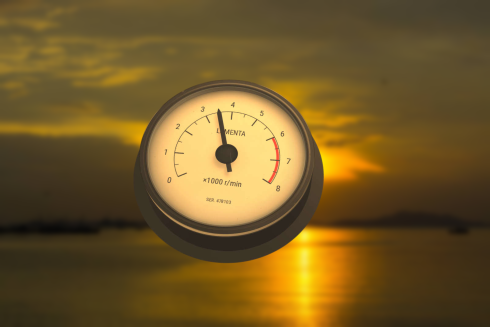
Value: 3500 rpm
